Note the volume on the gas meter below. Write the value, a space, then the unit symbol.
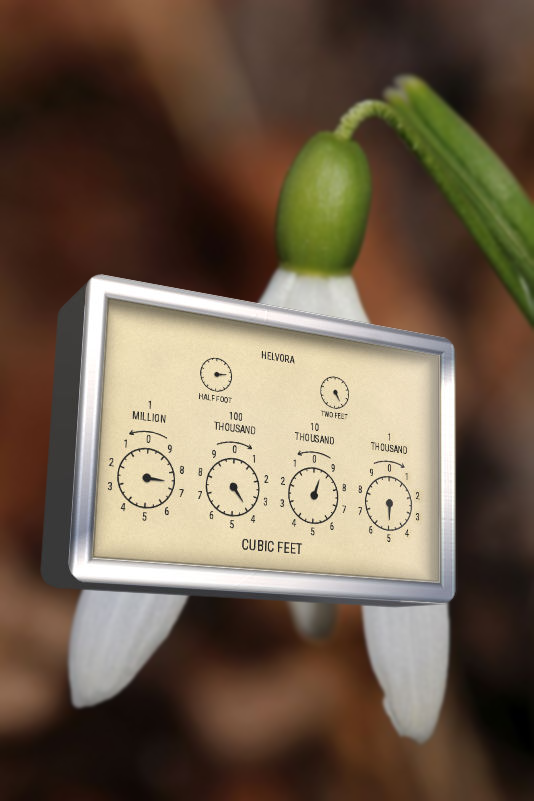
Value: 739500 ft³
